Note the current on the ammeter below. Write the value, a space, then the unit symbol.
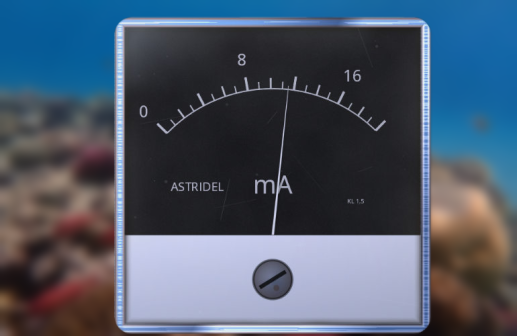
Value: 11.5 mA
